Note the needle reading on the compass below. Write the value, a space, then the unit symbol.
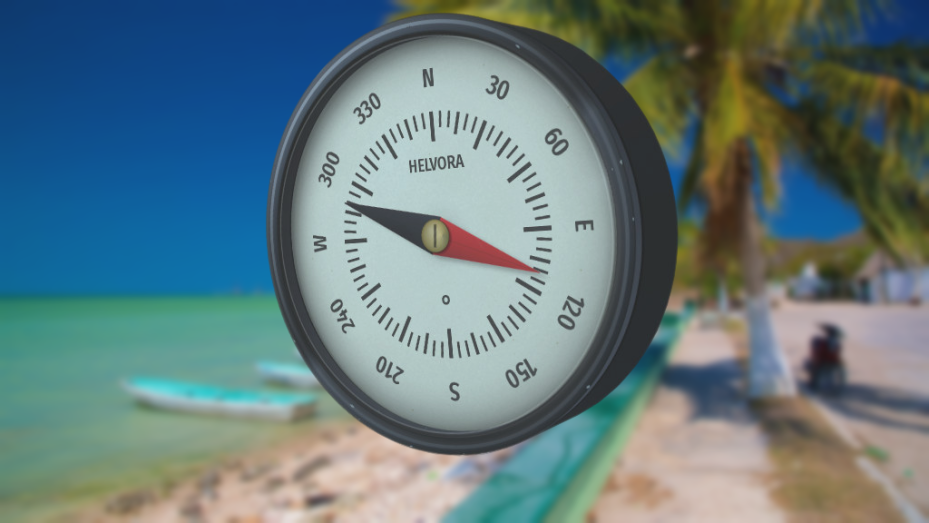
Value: 110 °
